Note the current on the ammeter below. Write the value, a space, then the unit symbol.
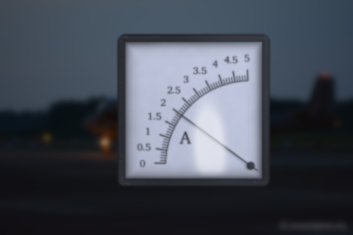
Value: 2 A
